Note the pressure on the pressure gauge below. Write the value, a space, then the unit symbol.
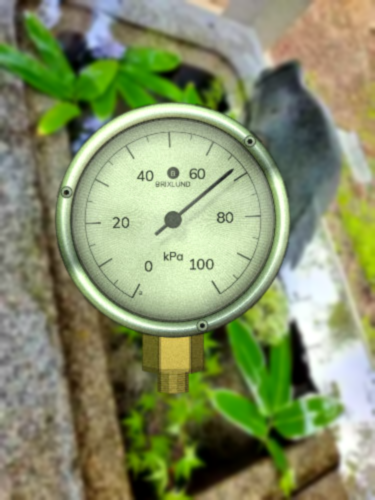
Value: 67.5 kPa
